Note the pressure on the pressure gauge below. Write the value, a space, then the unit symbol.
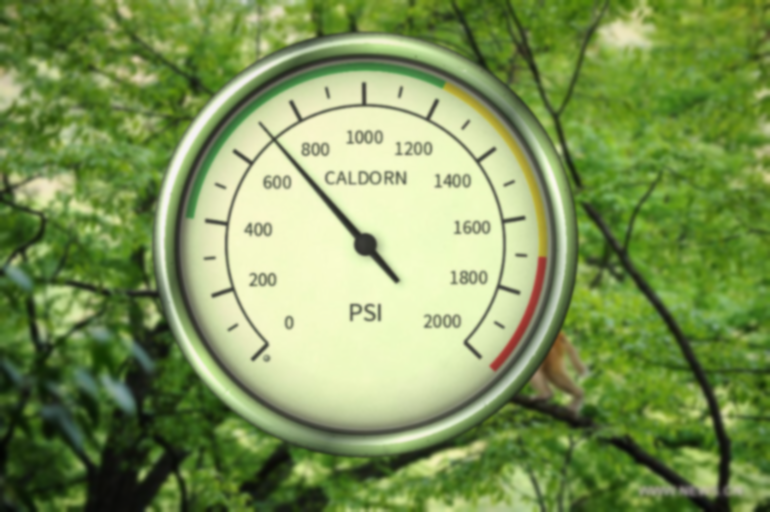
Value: 700 psi
